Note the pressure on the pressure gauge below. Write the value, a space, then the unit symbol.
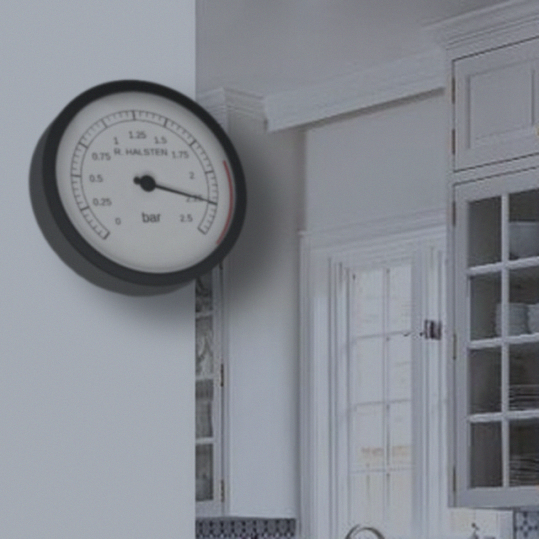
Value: 2.25 bar
